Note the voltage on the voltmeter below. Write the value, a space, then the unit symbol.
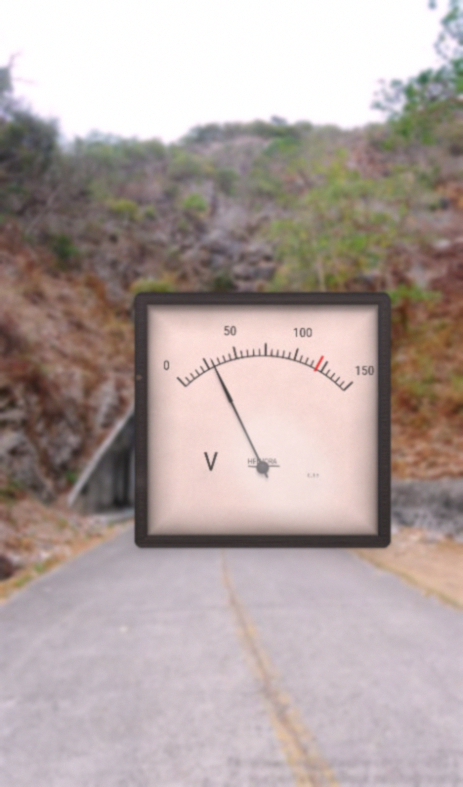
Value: 30 V
